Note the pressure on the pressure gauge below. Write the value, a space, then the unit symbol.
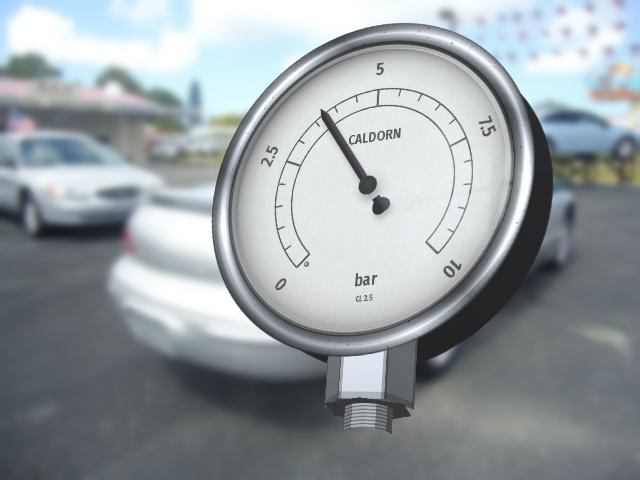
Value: 3.75 bar
